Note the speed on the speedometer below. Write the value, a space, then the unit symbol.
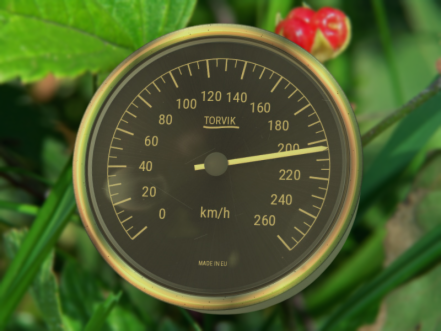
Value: 205 km/h
